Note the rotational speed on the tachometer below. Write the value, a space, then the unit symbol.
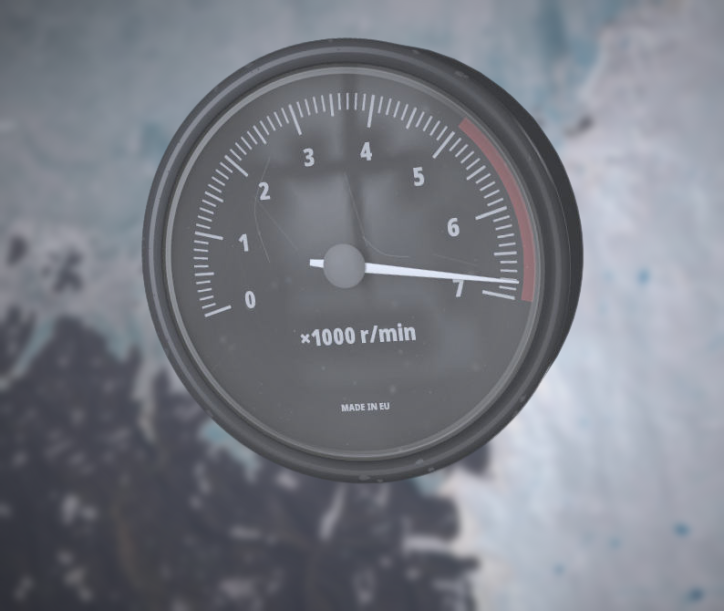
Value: 6800 rpm
